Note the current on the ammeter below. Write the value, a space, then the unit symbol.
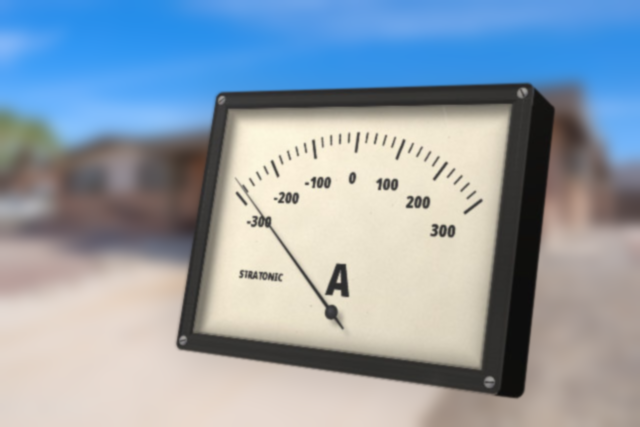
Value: -280 A
